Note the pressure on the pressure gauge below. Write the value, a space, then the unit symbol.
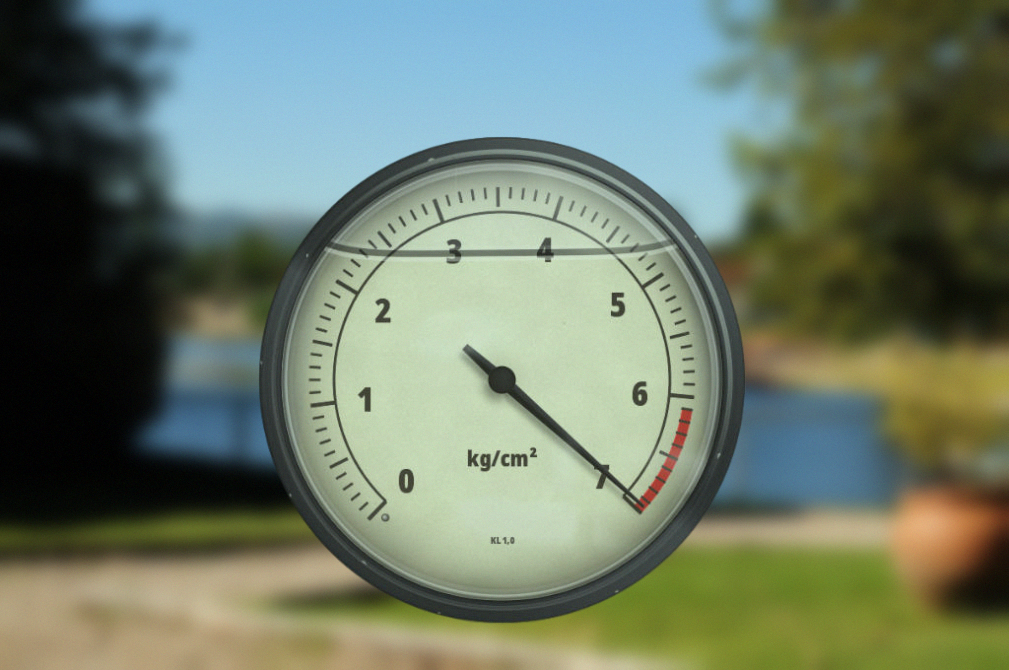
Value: 6.95 kg/cm²
